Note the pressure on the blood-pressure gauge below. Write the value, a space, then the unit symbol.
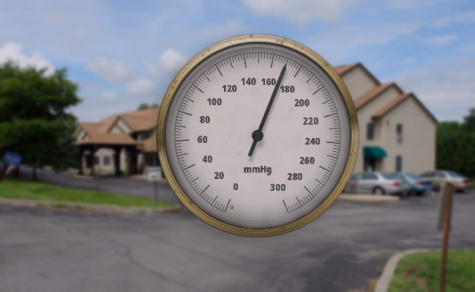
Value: 170 mmHg
